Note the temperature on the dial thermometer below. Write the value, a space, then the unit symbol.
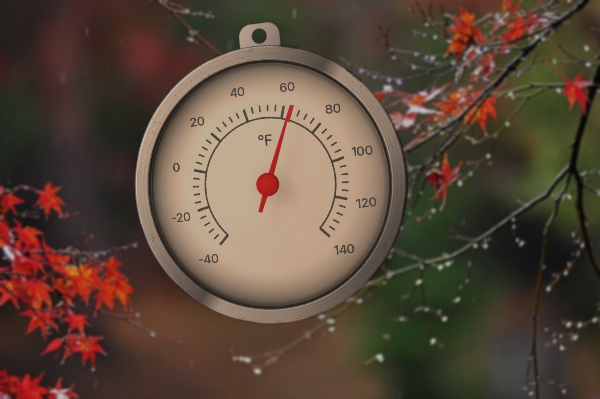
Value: 64 °F
